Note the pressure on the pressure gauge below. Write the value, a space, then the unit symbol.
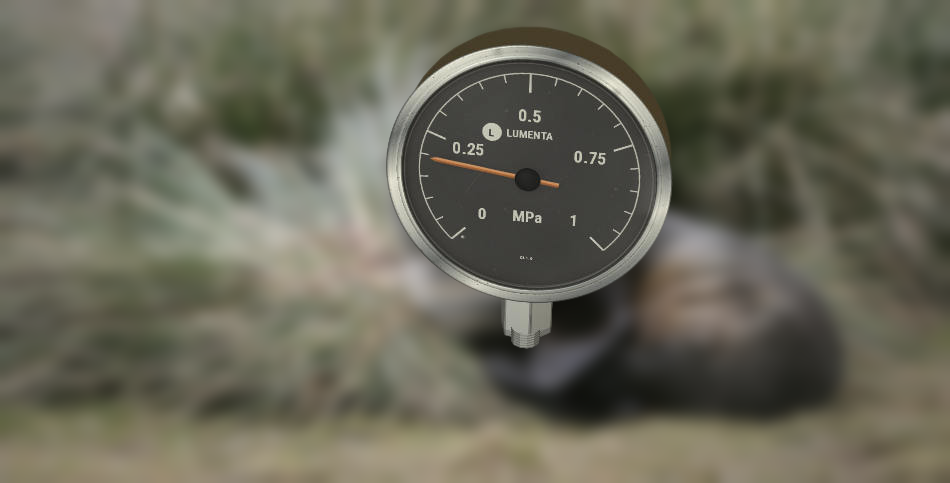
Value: 0.2 MPa
